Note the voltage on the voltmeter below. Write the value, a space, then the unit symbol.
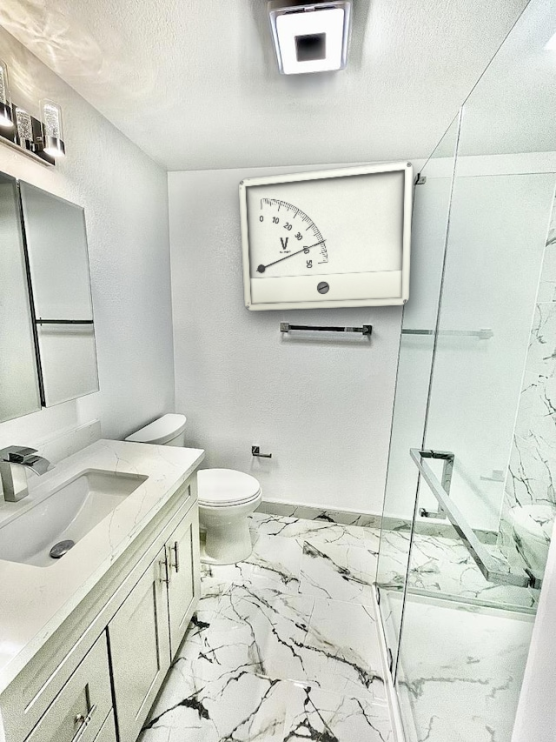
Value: 40 V
